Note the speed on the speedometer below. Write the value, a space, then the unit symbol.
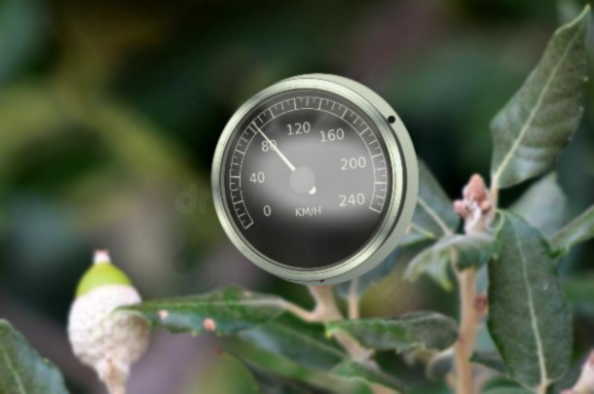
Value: 85 km/h
